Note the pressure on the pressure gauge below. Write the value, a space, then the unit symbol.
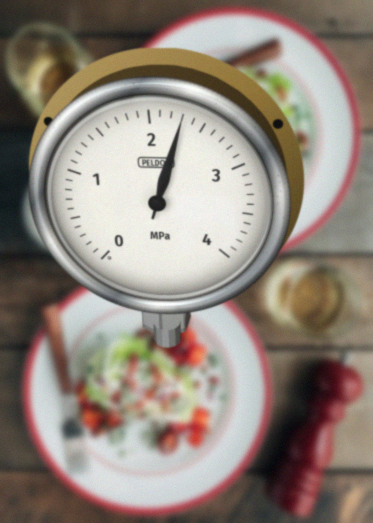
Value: 2.3 MPa
